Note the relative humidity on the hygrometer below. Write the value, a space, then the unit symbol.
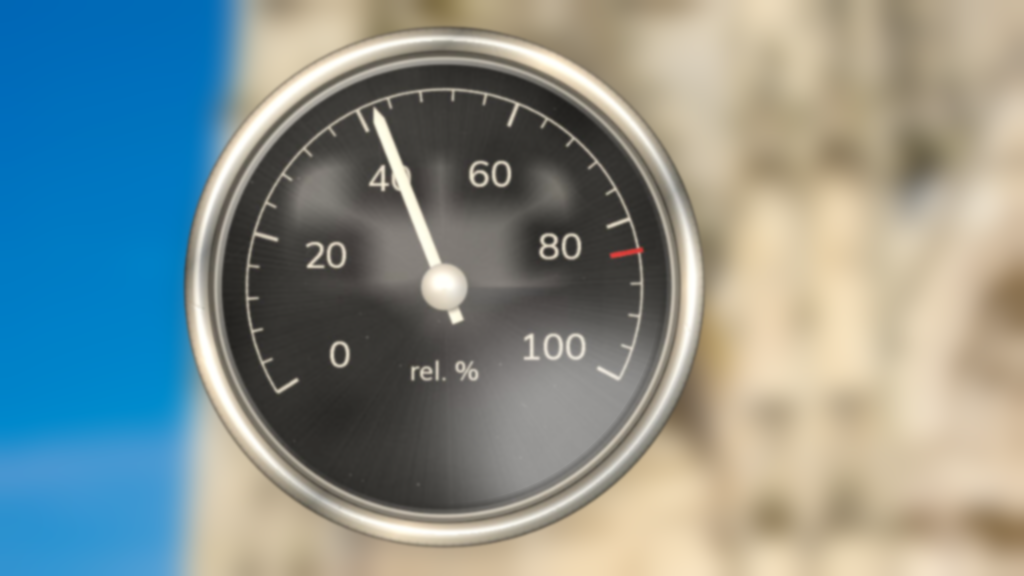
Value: 42 %
